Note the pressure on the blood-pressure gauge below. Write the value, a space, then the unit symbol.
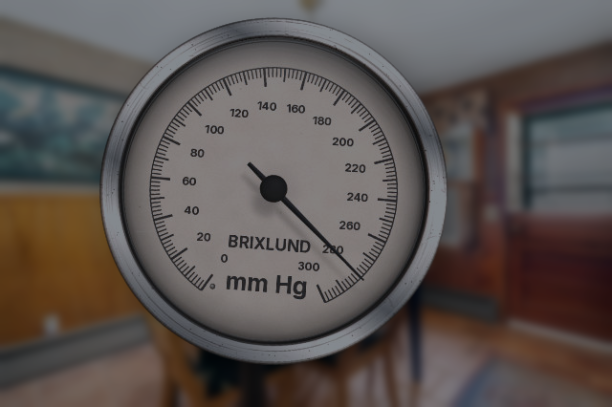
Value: 280 mmHg
